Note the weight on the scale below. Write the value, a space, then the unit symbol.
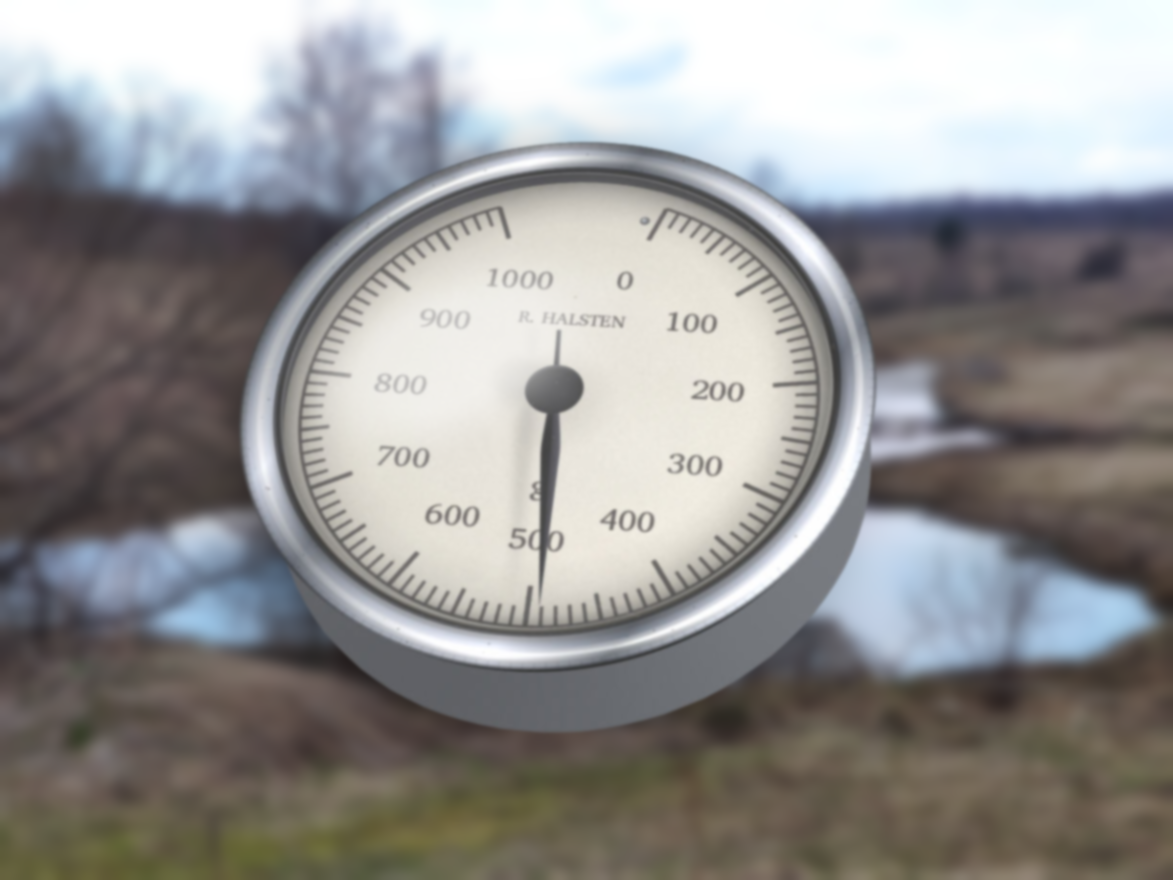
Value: 490 g
